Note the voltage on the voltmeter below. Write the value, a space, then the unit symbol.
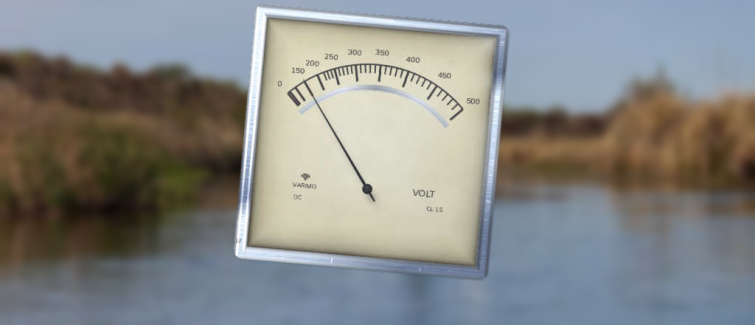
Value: 150 V
